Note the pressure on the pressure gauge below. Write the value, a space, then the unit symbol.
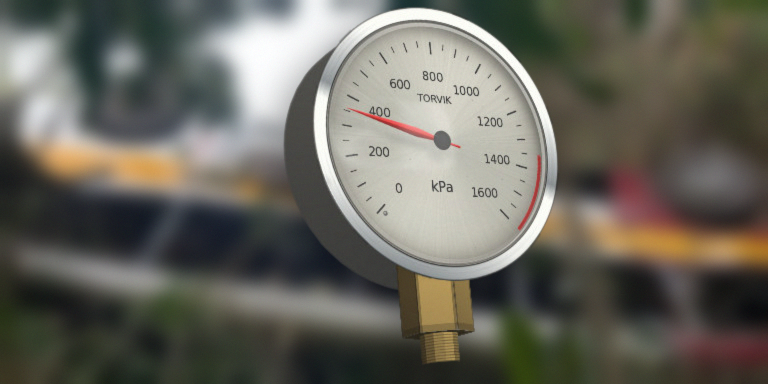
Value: 350 kPa
